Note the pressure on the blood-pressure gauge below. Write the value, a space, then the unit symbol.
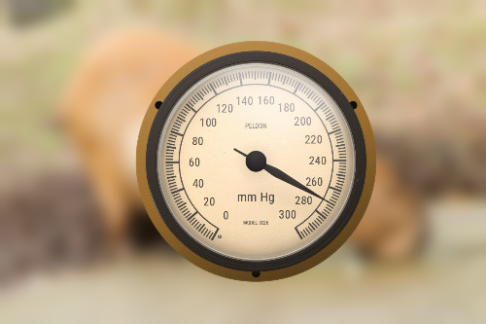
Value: 270 mmHg
